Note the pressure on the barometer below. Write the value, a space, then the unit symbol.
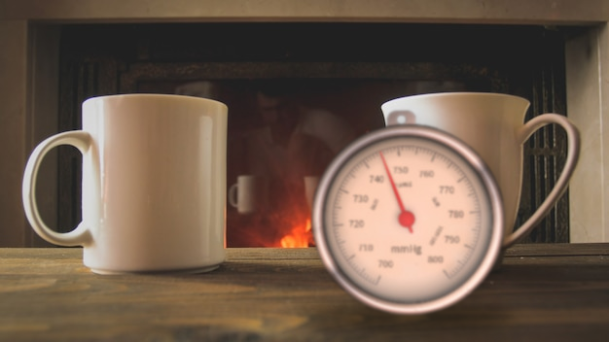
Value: 745 mmHg
